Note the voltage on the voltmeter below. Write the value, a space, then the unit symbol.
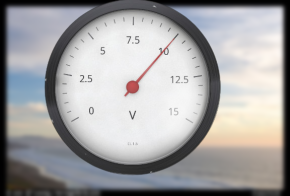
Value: 10 V
